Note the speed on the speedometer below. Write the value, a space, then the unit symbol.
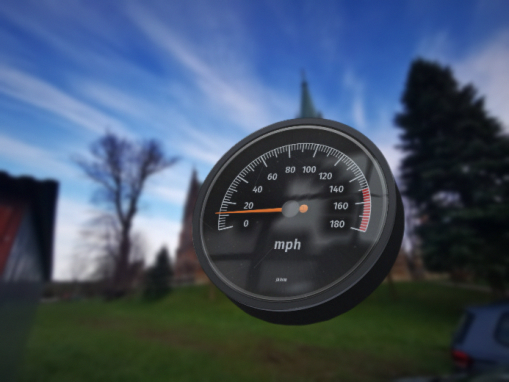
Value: 10 mph
